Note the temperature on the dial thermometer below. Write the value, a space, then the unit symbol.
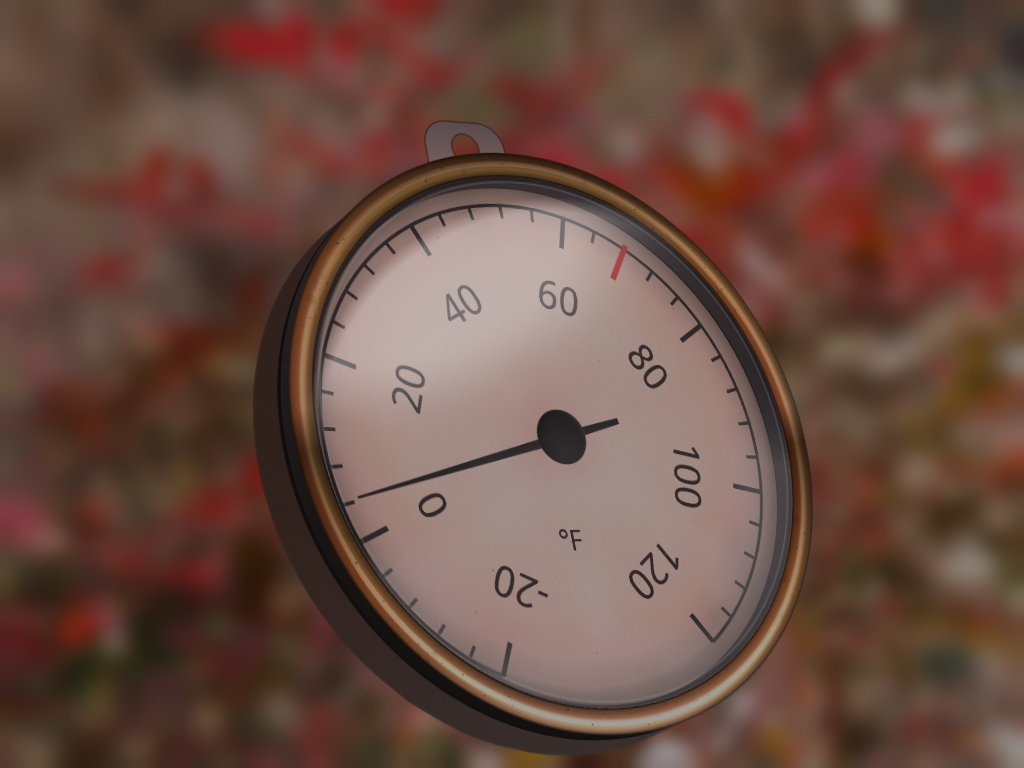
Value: 4 °F
